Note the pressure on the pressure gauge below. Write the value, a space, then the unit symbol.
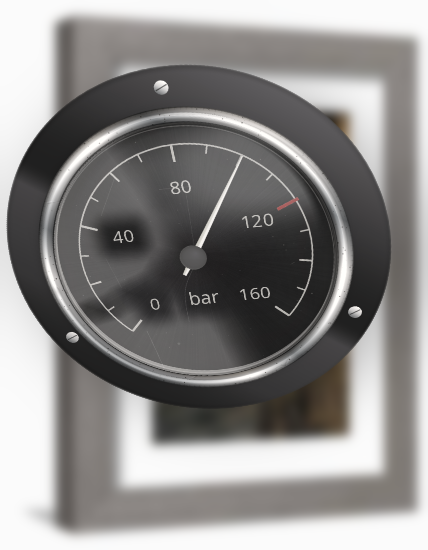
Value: 100 bar
